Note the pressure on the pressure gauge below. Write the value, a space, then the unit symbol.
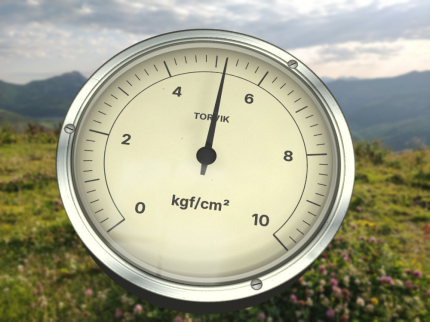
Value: 5.2 kg/cm²
